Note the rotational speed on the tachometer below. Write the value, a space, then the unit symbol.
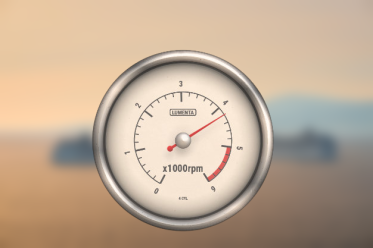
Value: 4200 rpm
